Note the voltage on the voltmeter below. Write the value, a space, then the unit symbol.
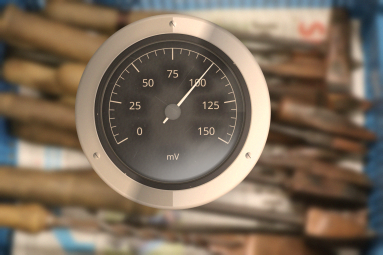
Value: 100 mV
